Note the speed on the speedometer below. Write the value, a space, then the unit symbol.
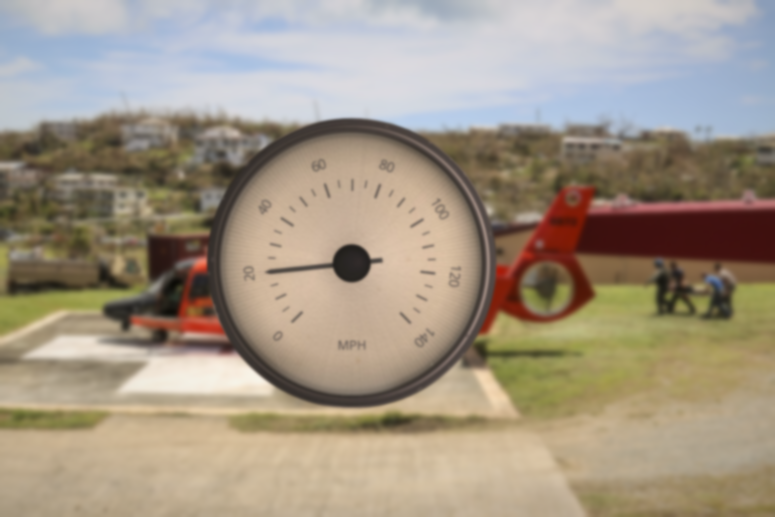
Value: 20 mph
